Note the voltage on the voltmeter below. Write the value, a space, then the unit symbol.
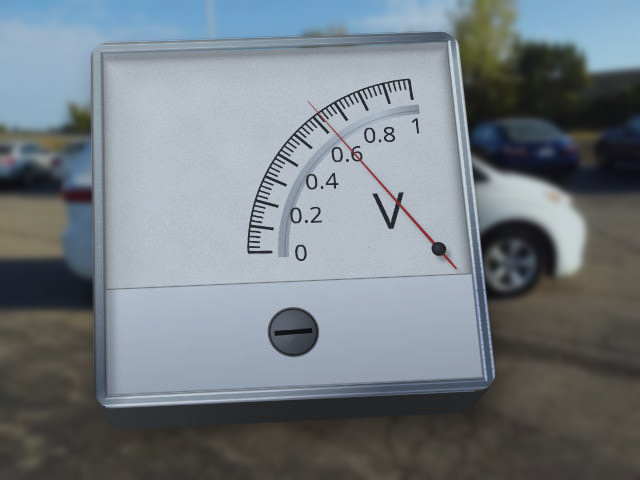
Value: 0.62 V
